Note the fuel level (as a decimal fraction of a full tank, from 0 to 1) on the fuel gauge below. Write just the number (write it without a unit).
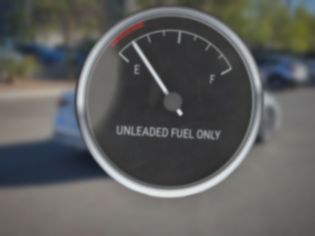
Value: 0.125
